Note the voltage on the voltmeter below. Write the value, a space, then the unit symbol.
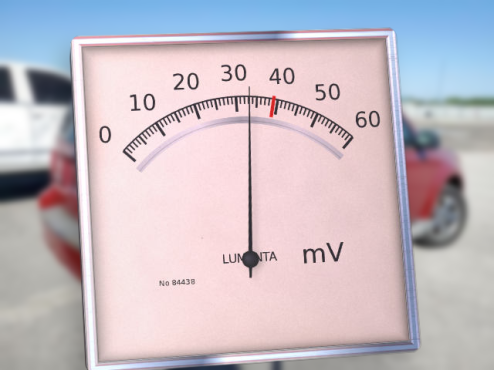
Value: 33 mV
